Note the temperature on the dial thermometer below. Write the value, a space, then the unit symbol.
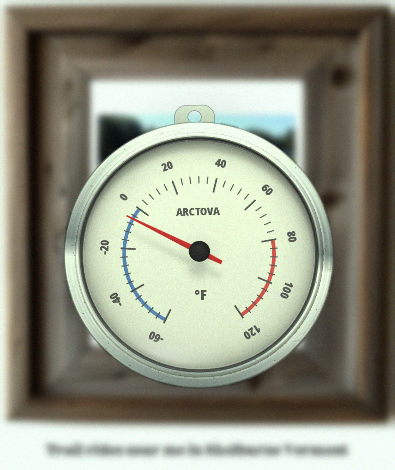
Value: -6 °F
